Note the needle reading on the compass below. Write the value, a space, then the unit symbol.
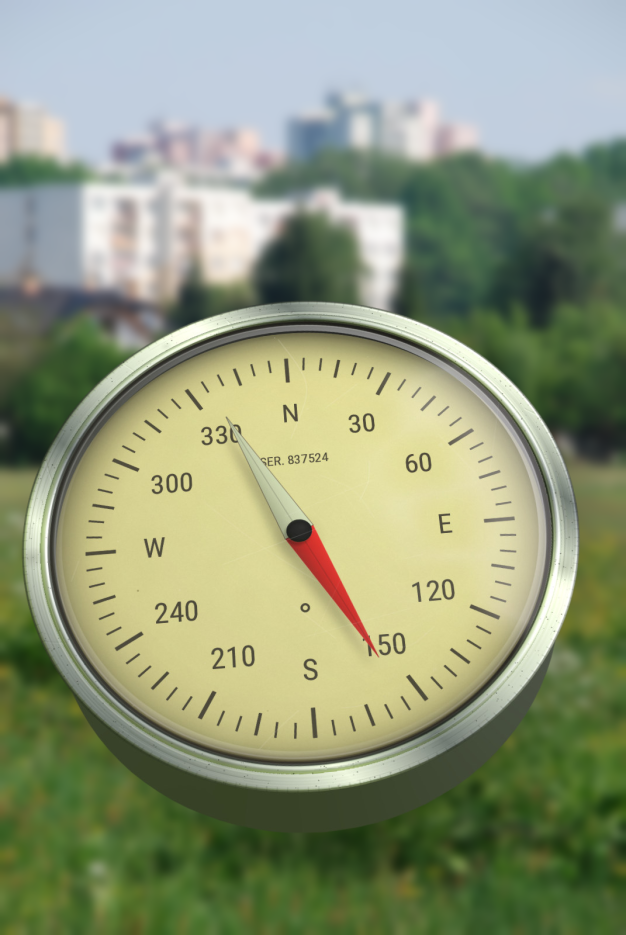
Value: 155 °
